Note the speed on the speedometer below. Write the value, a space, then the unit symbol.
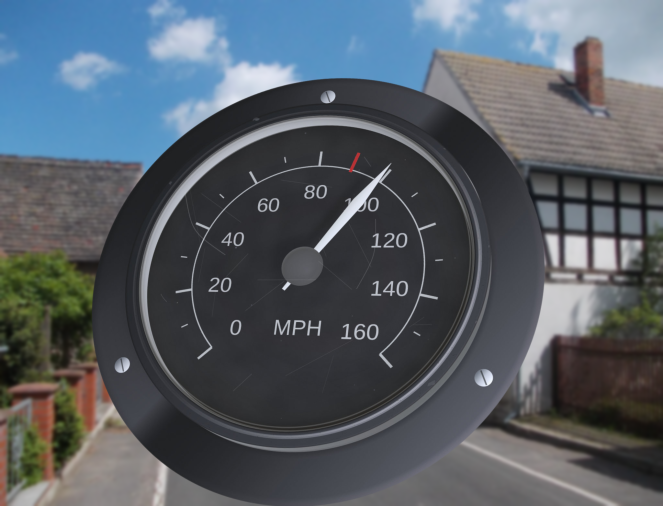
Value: 100 mph
